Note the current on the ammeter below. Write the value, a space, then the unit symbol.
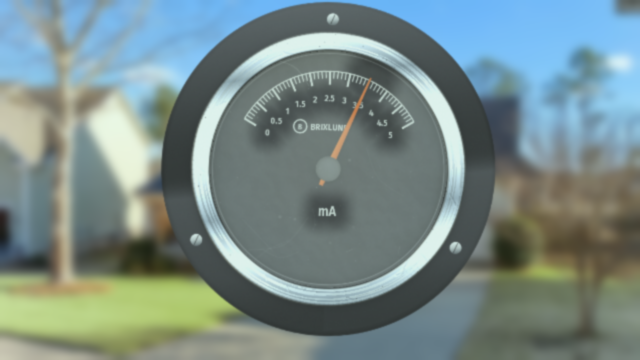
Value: 3.5 mA
